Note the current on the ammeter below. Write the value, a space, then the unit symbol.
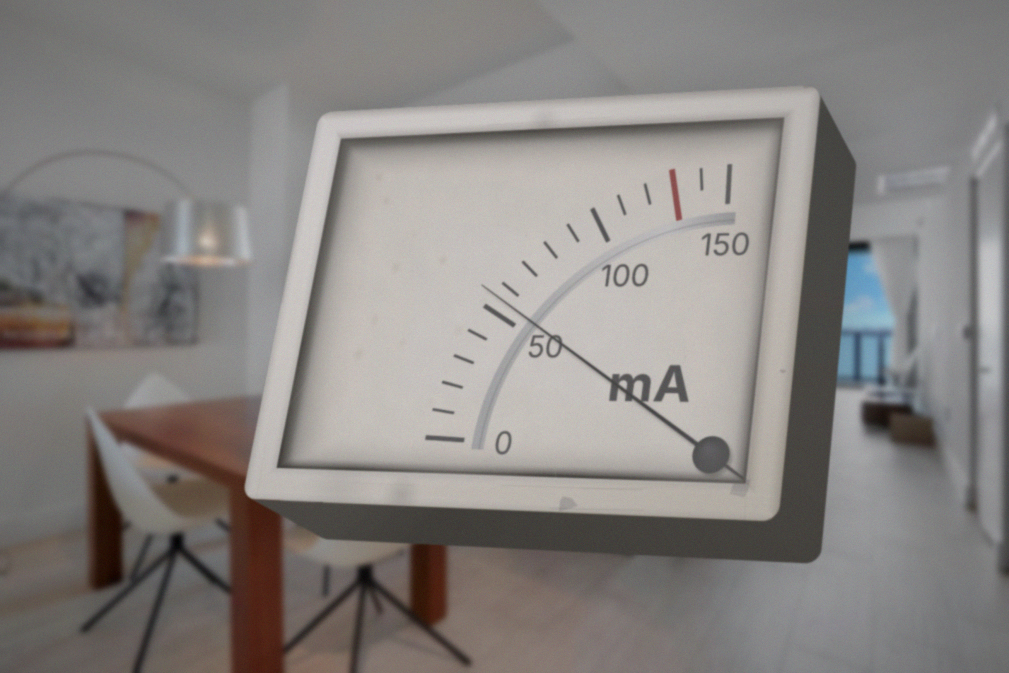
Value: 55 mA
